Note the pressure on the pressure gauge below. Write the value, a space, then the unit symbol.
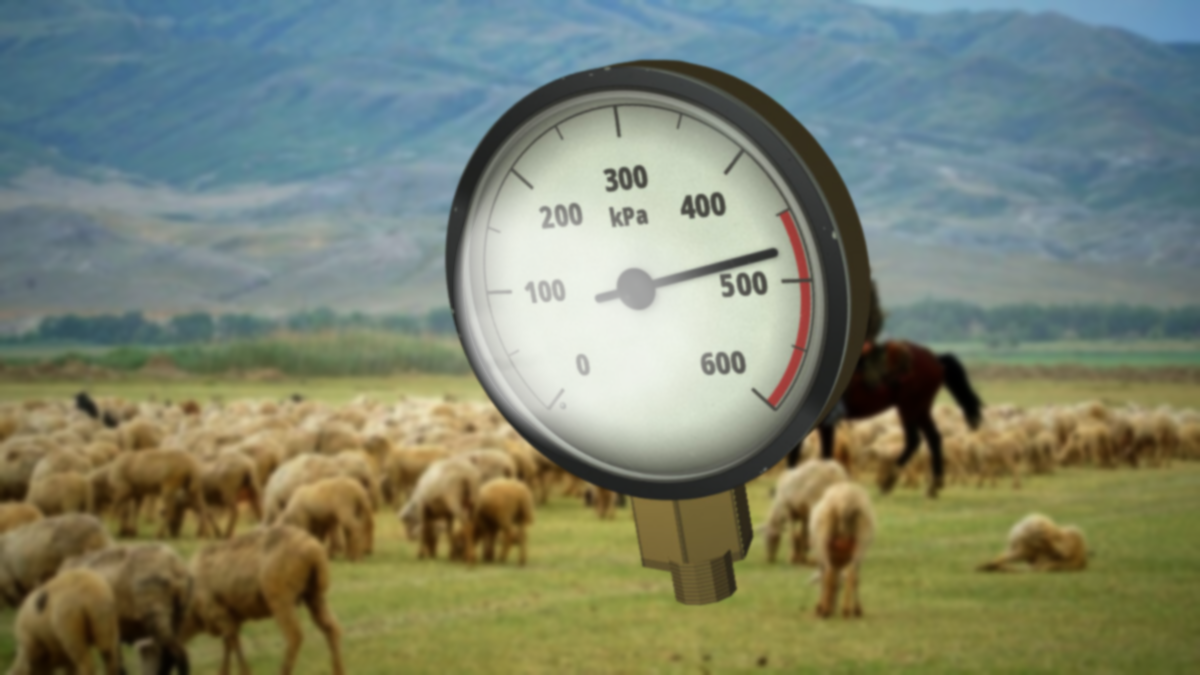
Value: 475 kPa
